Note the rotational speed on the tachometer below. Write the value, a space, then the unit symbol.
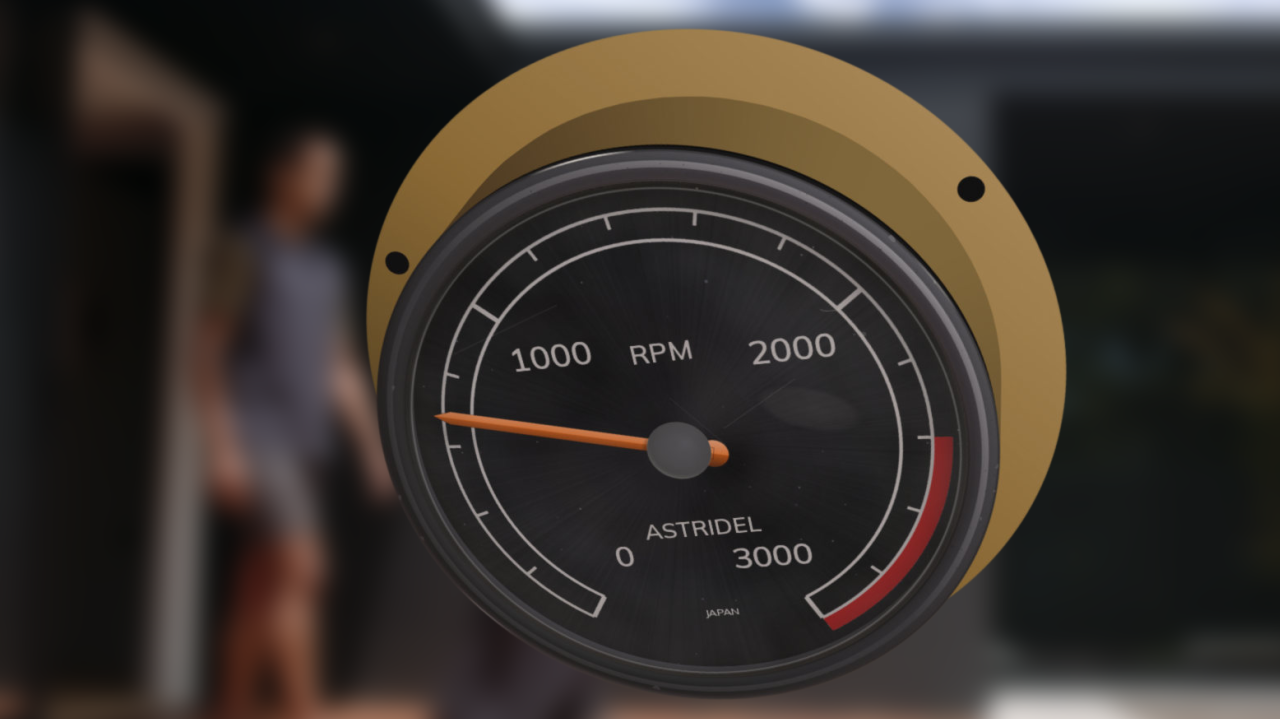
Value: 700 rpm
